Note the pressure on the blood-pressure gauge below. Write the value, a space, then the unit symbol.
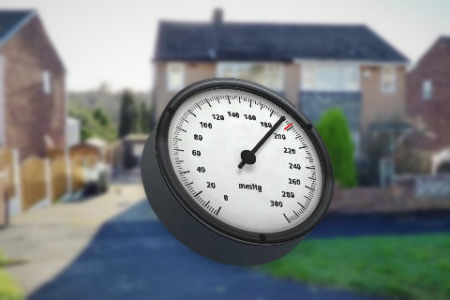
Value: 190 mmHg
